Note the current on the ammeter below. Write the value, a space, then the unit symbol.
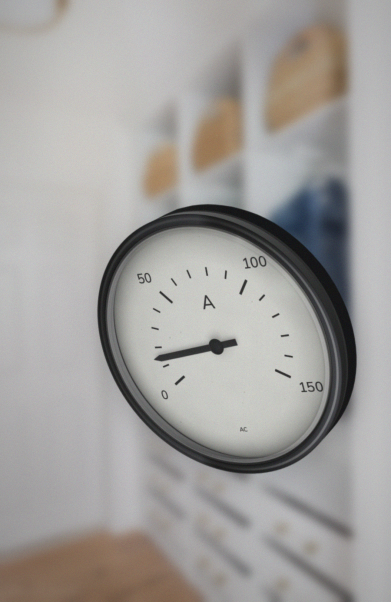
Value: 15 A
